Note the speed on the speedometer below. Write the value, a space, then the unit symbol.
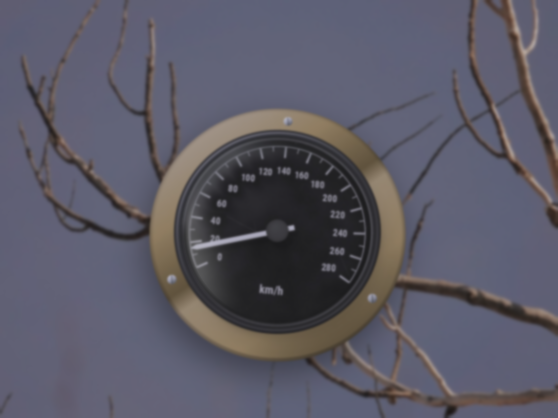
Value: 15 km/h
